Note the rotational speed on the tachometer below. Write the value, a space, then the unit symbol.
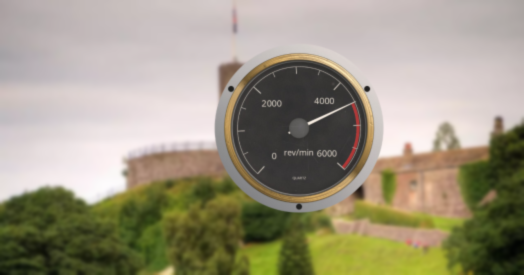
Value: 4500 rpm
